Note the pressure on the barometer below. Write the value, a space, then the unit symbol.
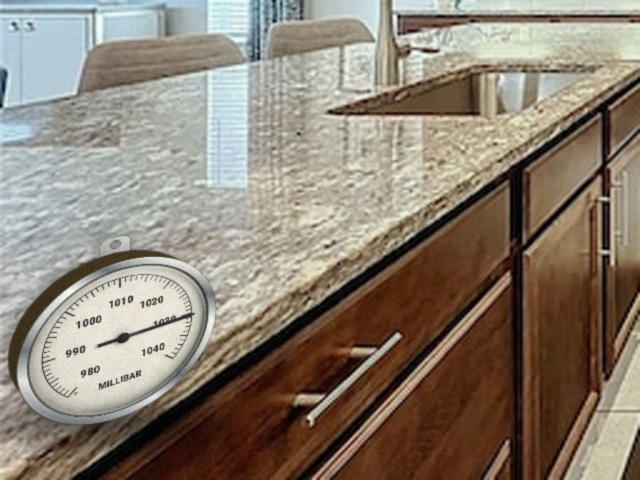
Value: 1030 mbar
